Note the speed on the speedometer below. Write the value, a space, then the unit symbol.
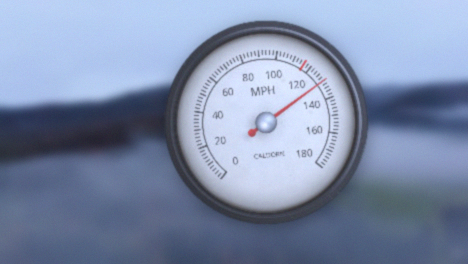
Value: 130 mph
